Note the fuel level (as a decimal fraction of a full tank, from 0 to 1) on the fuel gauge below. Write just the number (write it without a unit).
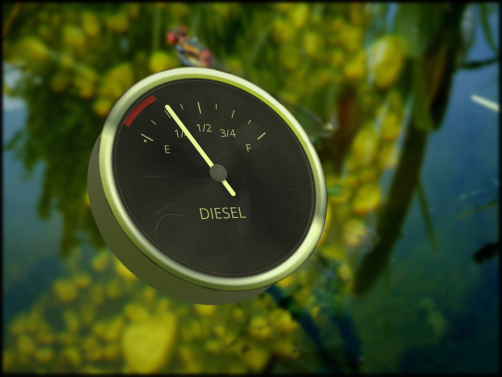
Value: 0.25
